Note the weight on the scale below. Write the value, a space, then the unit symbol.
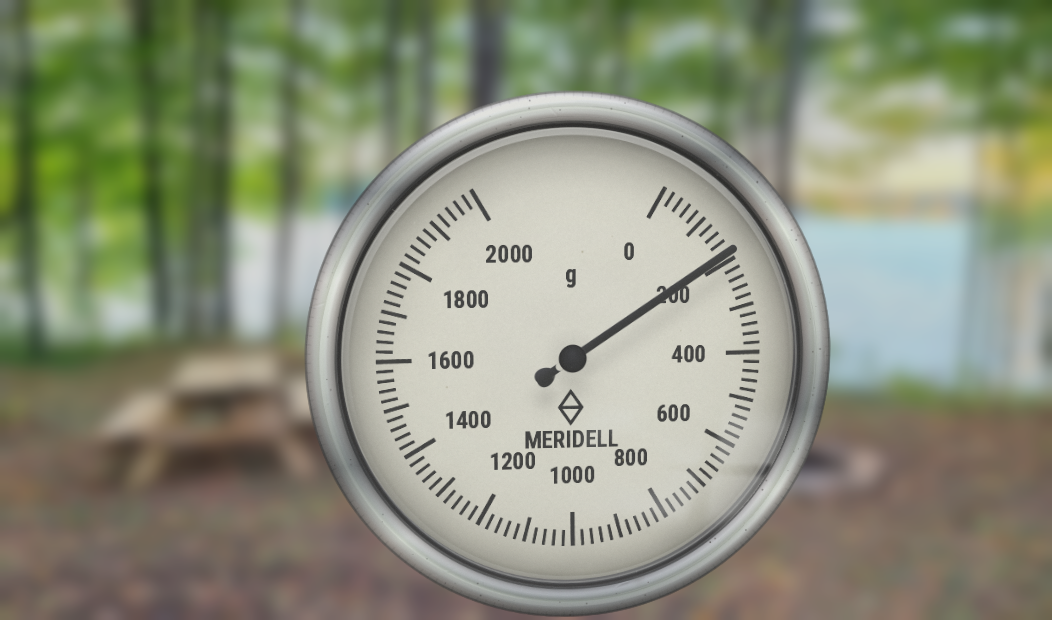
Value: 180 g
